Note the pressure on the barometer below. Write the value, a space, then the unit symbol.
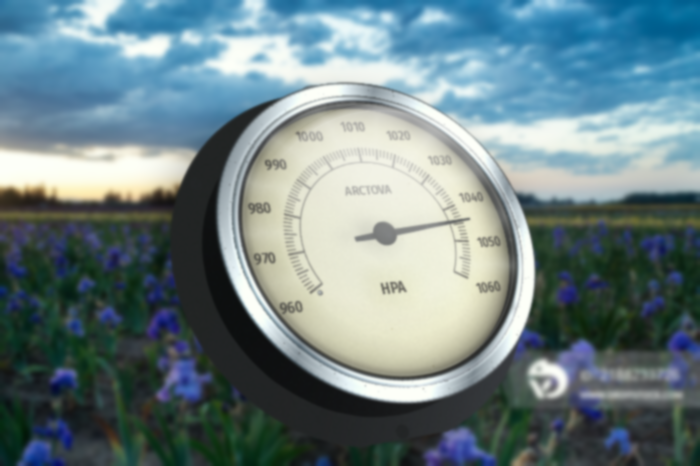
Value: 1045 hPa
